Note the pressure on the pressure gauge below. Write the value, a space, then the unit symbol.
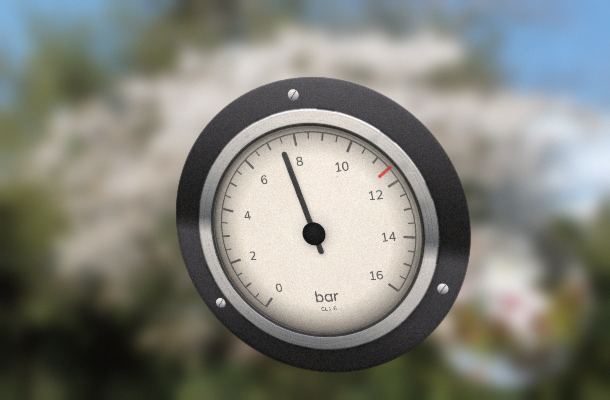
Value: 7.5 bar
